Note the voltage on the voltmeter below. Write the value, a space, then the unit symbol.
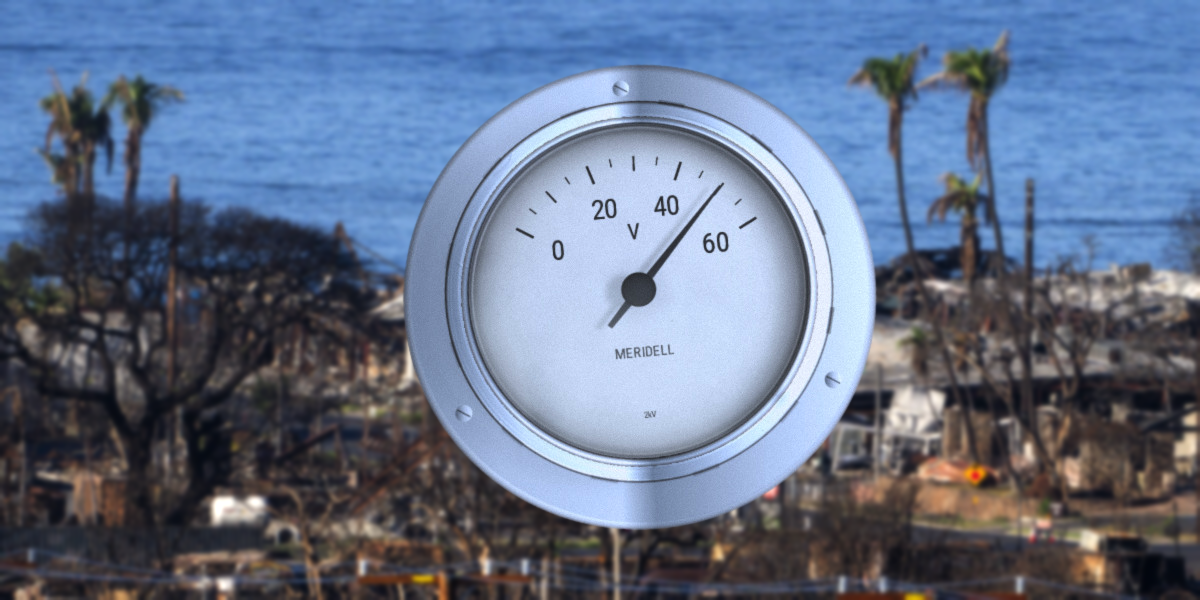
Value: 50 V
